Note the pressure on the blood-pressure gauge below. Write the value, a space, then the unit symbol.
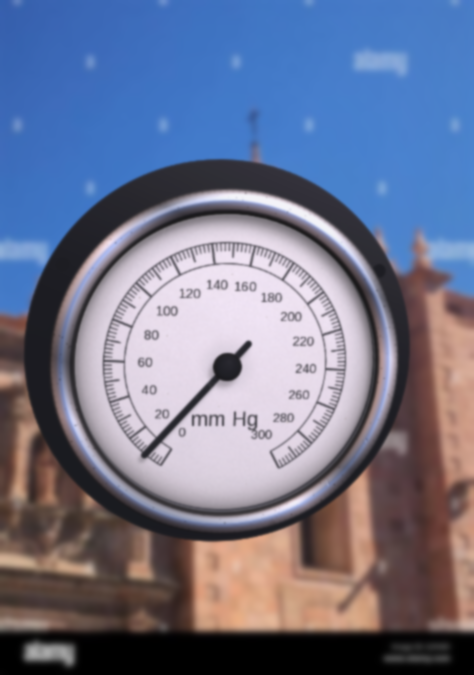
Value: 10 mmHg
